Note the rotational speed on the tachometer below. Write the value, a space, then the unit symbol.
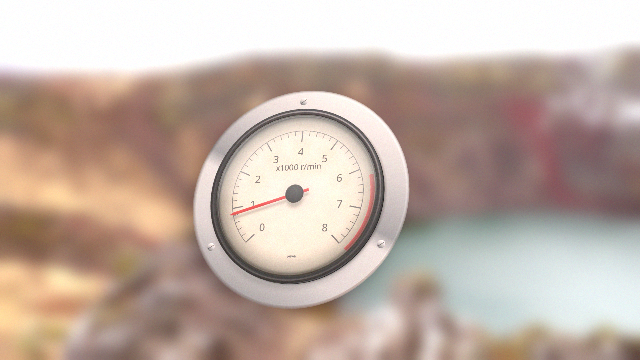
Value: 800 rpm
